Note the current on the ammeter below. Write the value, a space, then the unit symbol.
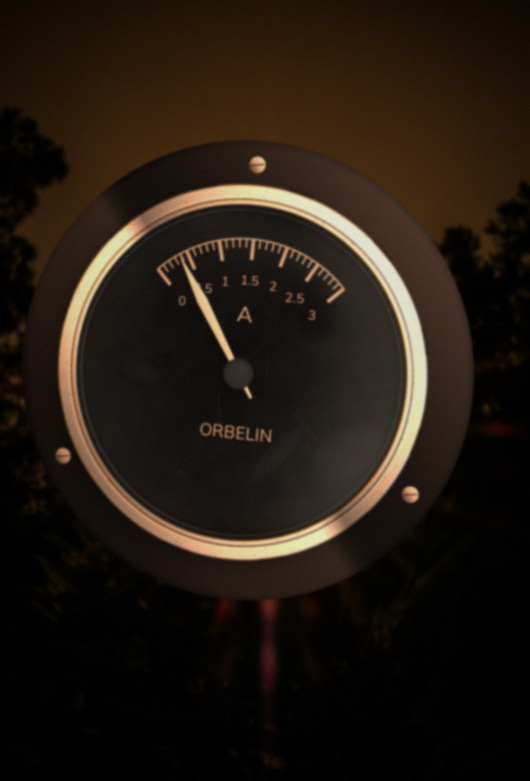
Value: 0.4 A
